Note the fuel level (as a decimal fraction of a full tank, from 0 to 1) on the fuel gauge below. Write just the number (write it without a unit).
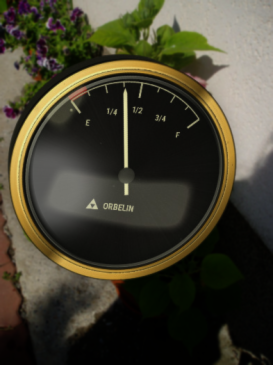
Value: 0.375
